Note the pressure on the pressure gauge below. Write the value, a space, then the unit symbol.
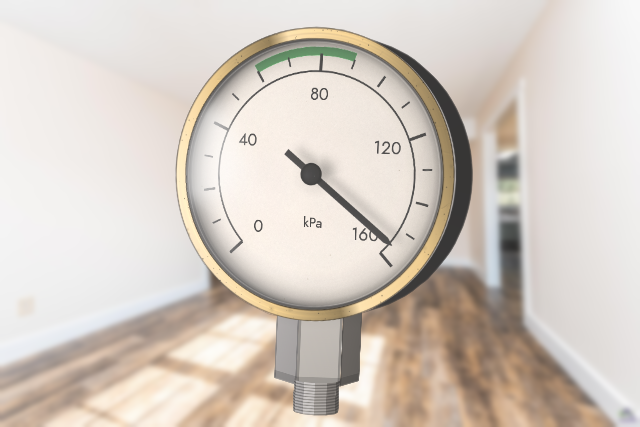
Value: 155 kPa
